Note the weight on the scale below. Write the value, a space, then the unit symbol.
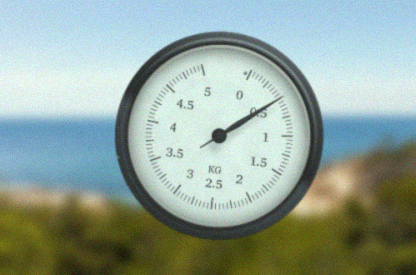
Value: 0.5 kg
